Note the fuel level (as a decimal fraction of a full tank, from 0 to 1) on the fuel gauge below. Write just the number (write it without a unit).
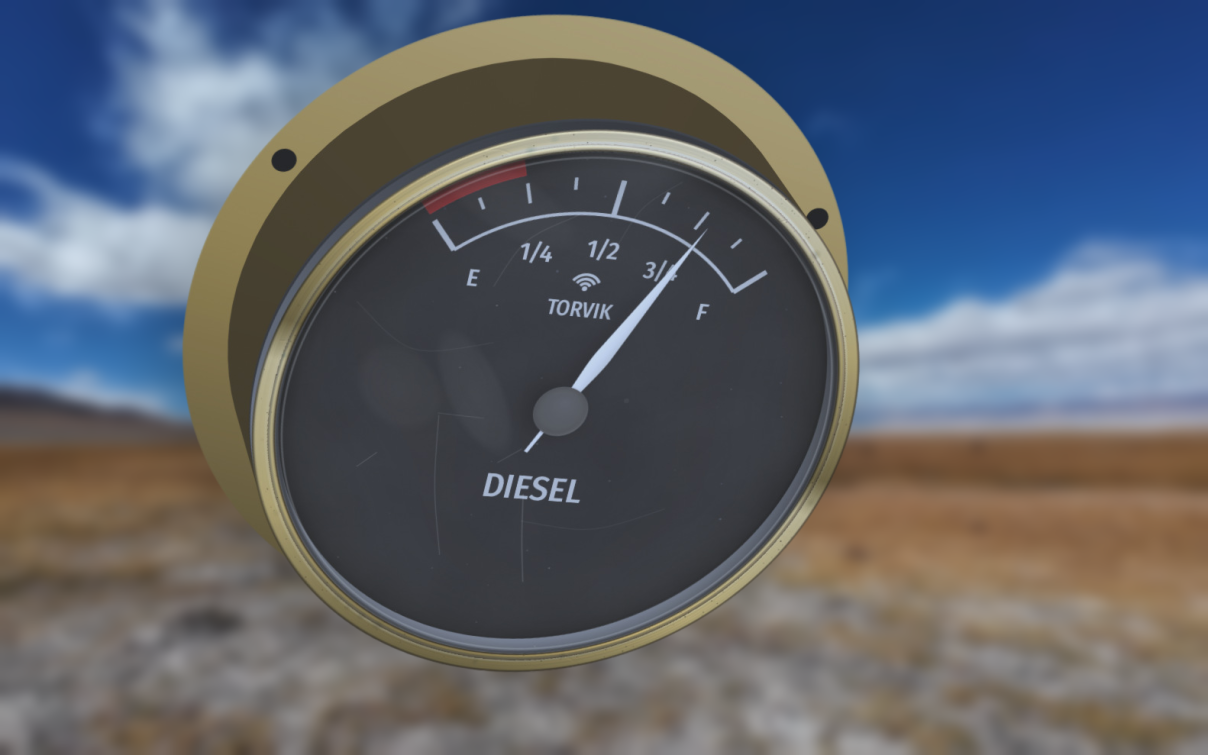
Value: 0.75
